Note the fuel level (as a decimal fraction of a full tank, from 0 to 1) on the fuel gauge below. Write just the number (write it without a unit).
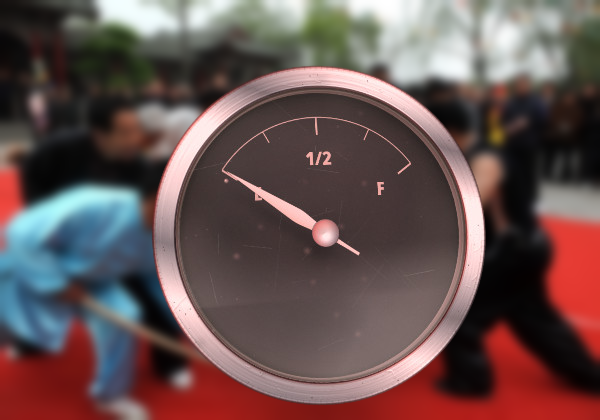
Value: 0
